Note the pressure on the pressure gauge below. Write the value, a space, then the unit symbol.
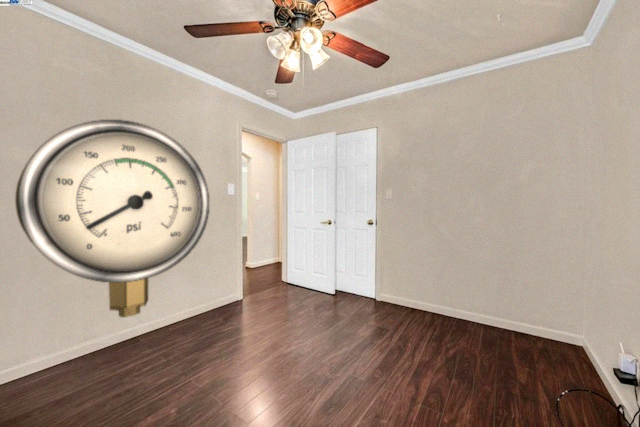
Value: 25 psi
